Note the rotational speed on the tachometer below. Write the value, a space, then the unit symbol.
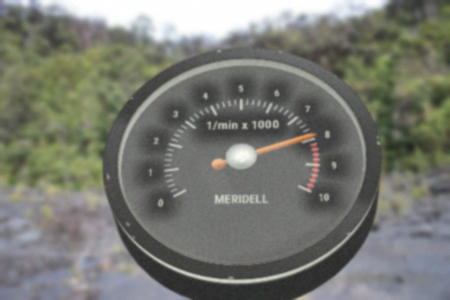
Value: 8000 rpm
